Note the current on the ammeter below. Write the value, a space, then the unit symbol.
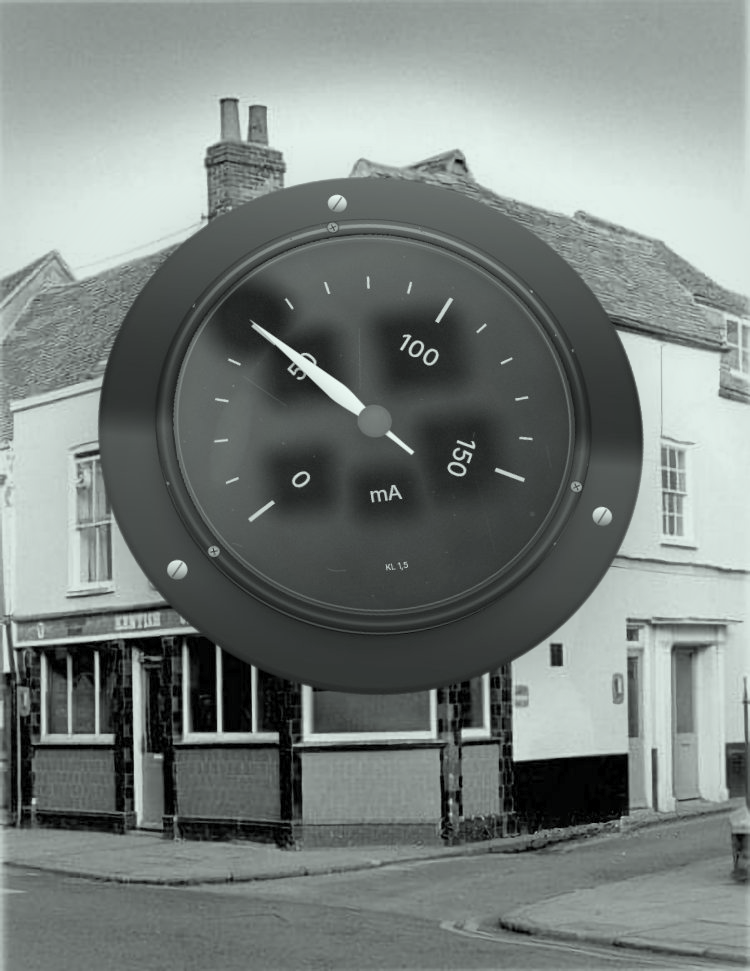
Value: 50 mA
